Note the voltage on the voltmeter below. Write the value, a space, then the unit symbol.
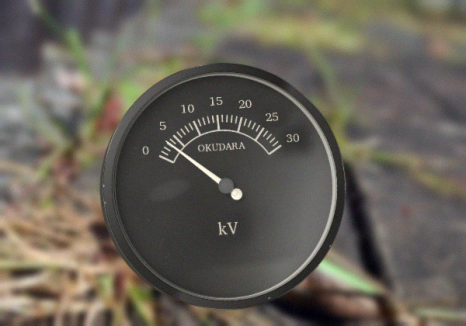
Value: 3 kV
